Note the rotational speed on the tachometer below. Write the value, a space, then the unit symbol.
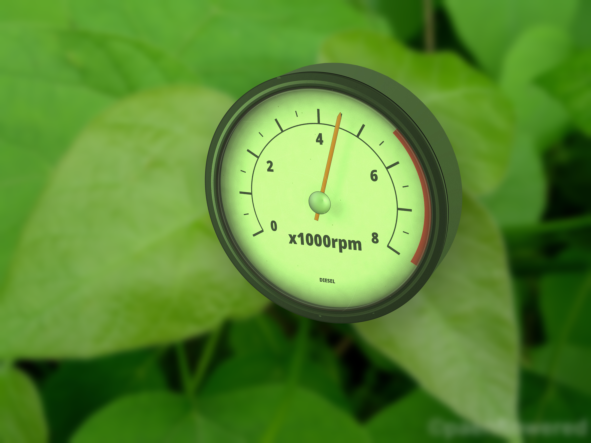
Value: 4500 rpm
